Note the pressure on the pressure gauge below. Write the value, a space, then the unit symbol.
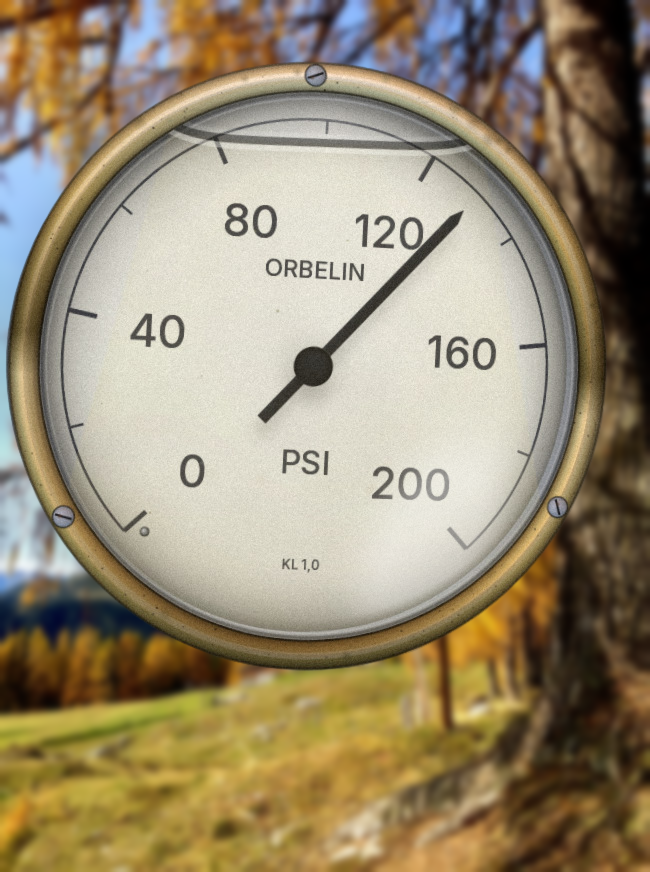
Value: 130 psi
